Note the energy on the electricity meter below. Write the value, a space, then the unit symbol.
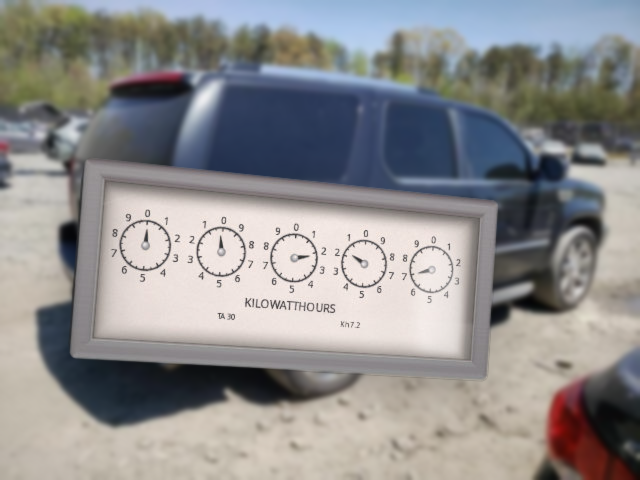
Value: 217 kWh
